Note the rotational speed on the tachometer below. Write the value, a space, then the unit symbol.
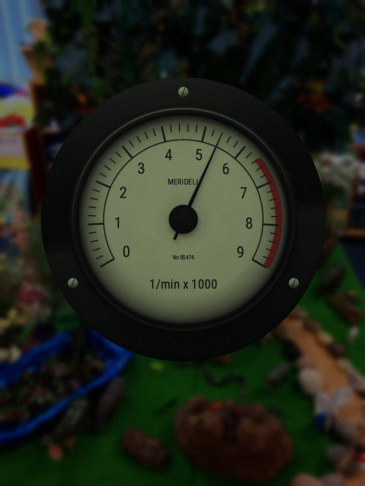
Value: 5400 rpm
